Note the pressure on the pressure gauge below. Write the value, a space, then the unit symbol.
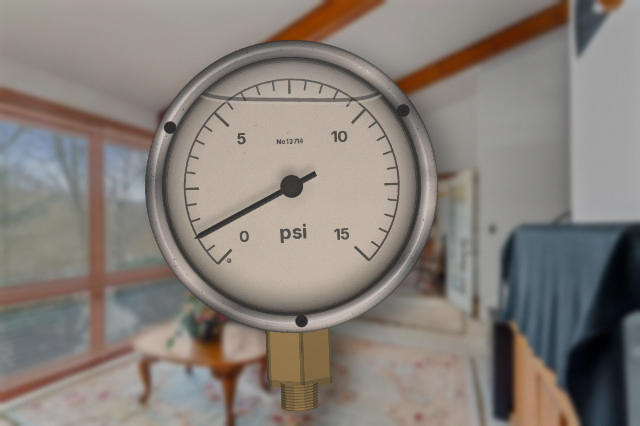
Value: 1 psi
